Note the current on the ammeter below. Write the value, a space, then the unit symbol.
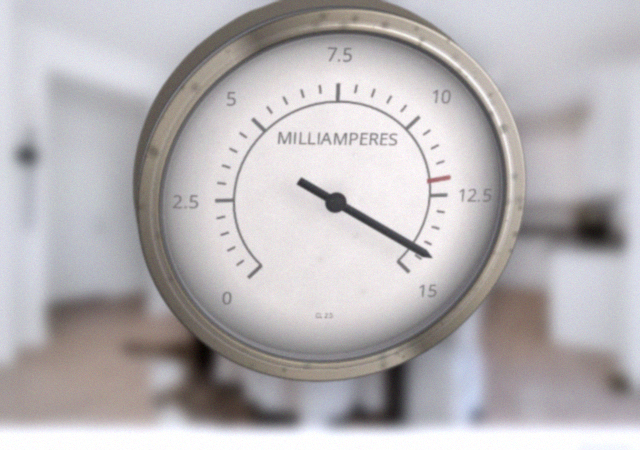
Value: 14.25 mA
